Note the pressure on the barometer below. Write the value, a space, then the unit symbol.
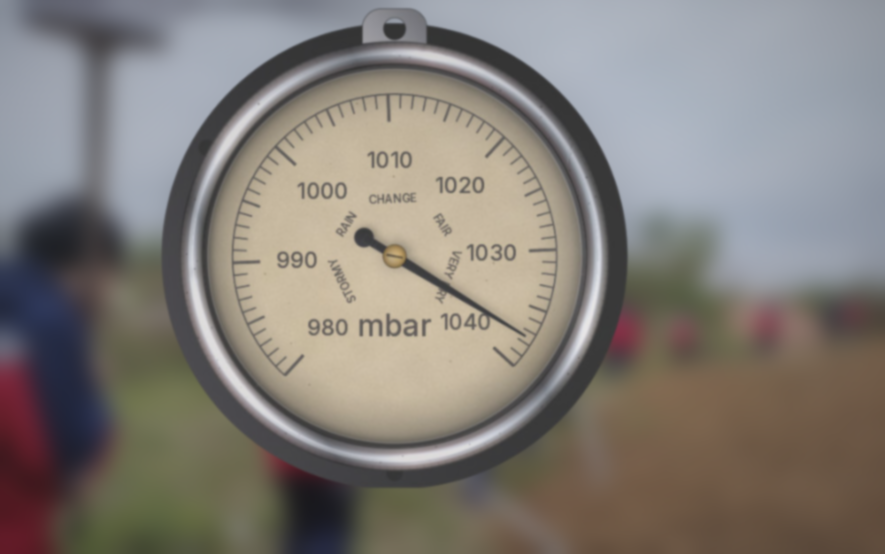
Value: 1037.5 mbar
